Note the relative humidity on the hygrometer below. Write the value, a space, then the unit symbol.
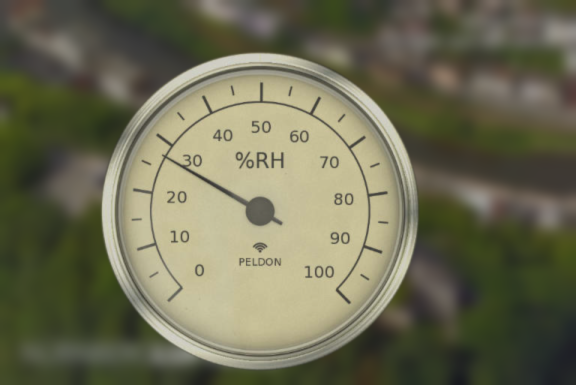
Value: 27.5 %
